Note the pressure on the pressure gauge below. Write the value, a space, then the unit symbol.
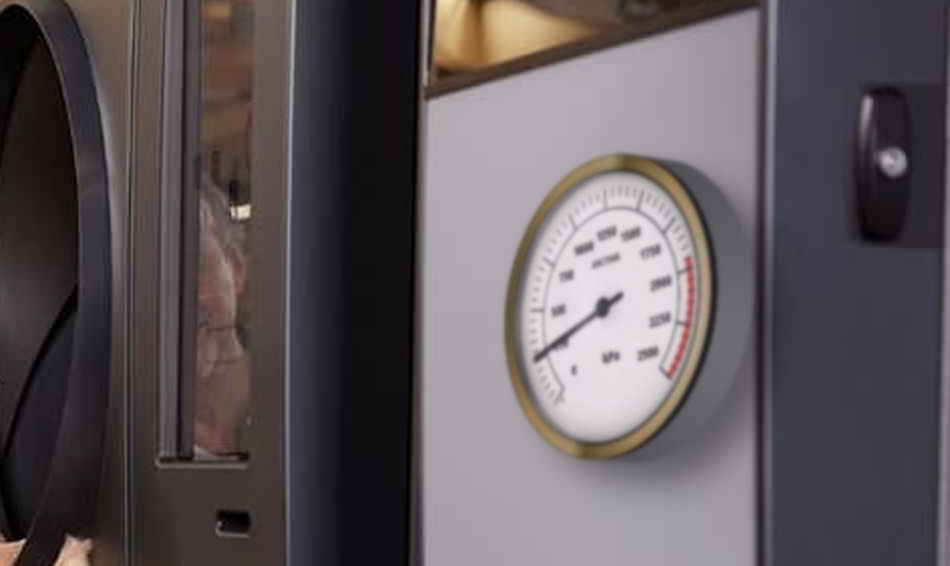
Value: 250 kPa
